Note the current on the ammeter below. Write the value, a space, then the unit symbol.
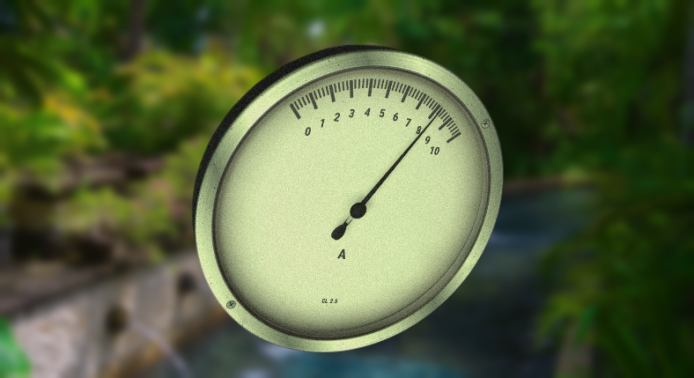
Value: 8 A
